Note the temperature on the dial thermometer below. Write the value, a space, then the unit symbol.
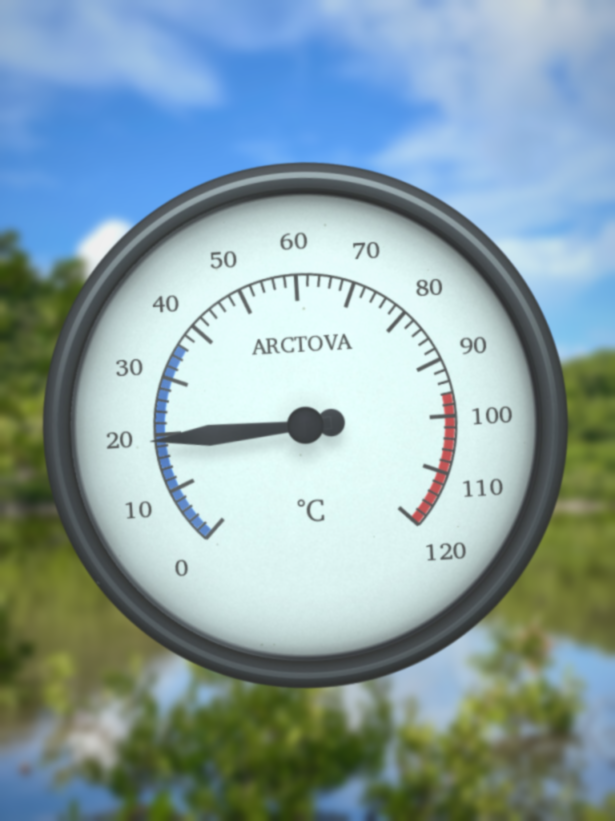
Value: 19 °C
